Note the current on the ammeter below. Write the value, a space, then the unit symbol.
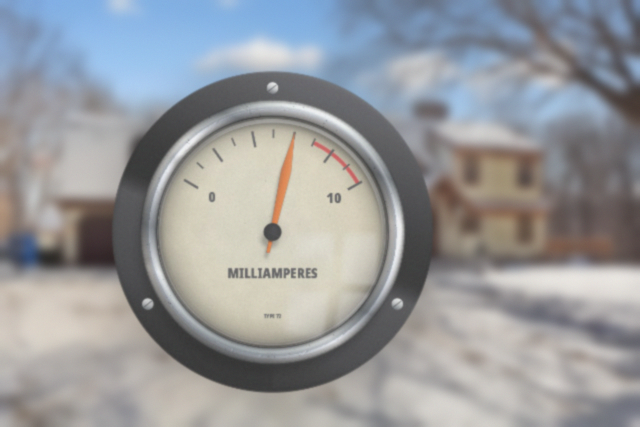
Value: 6 mA
